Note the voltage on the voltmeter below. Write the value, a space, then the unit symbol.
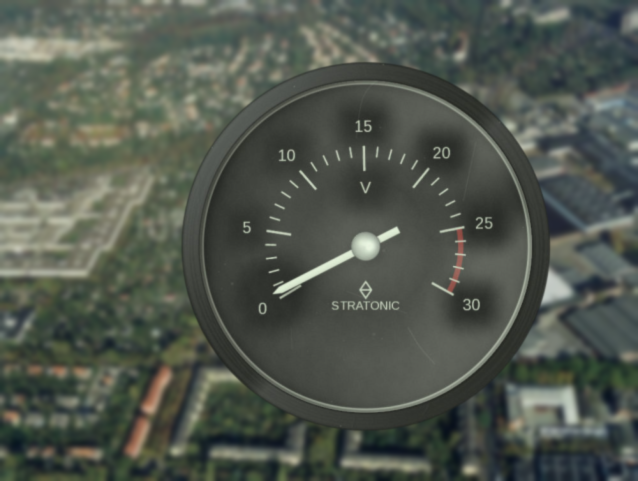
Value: 0.5 V
